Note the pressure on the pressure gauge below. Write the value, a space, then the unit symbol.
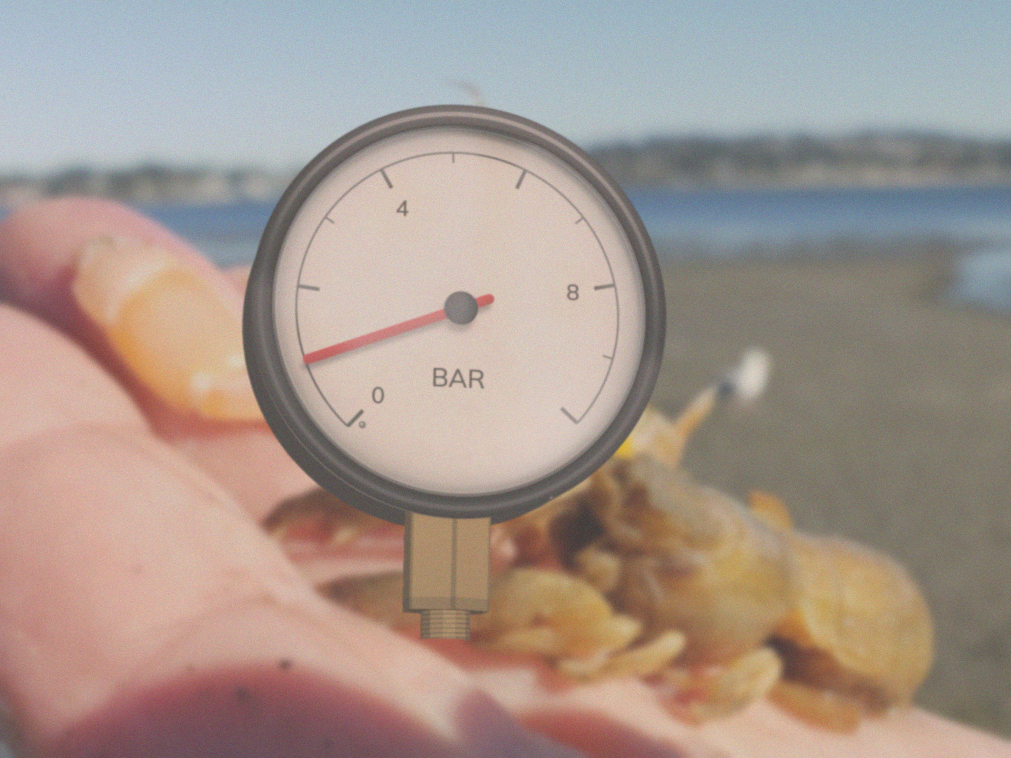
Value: 1 bar
